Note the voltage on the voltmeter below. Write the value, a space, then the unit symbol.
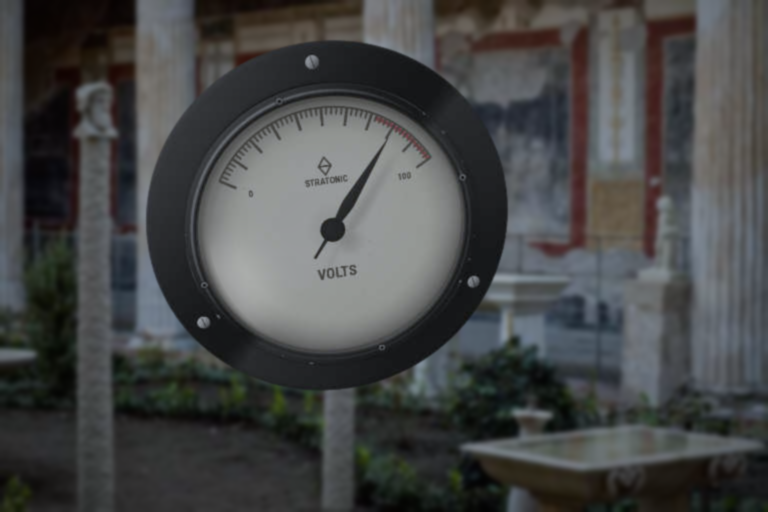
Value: 80 V
